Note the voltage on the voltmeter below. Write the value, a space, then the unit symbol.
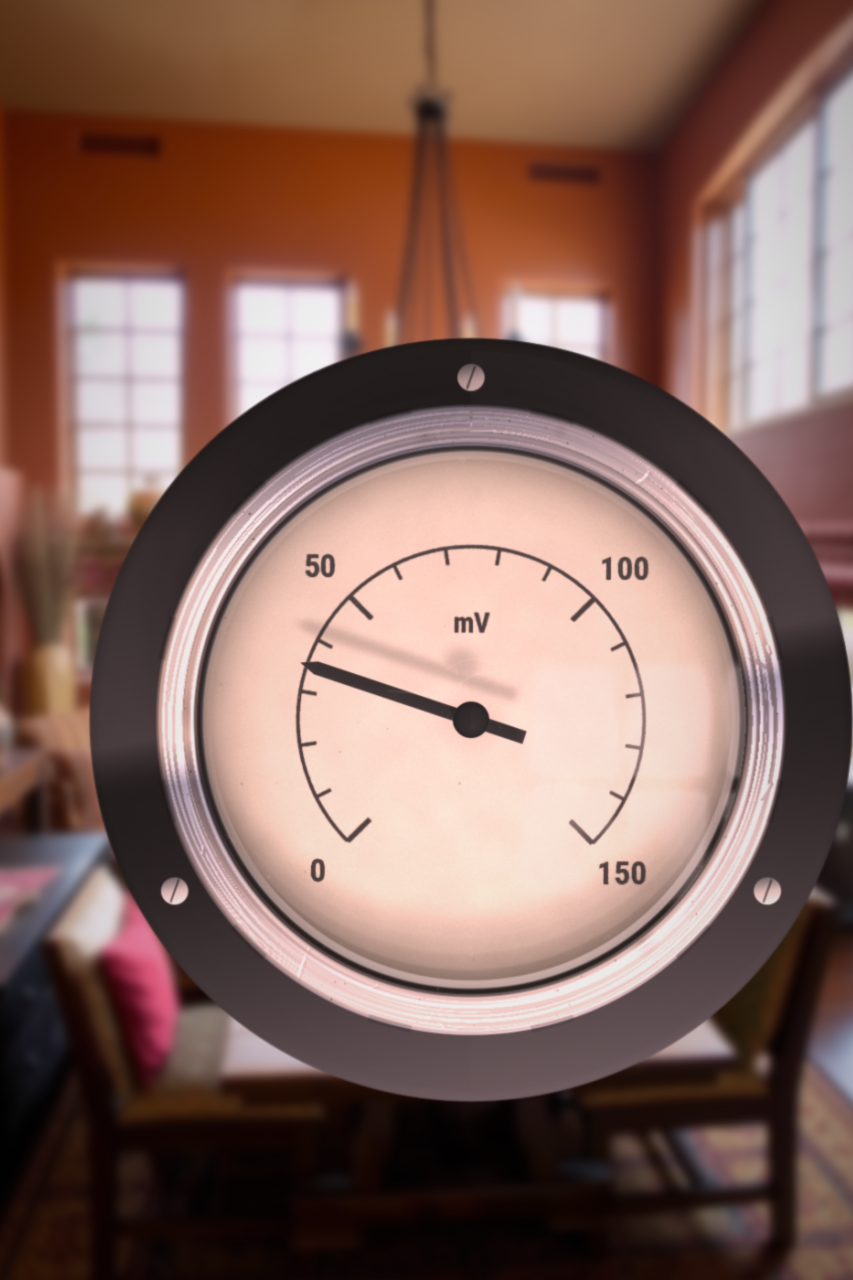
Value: 35 mV
